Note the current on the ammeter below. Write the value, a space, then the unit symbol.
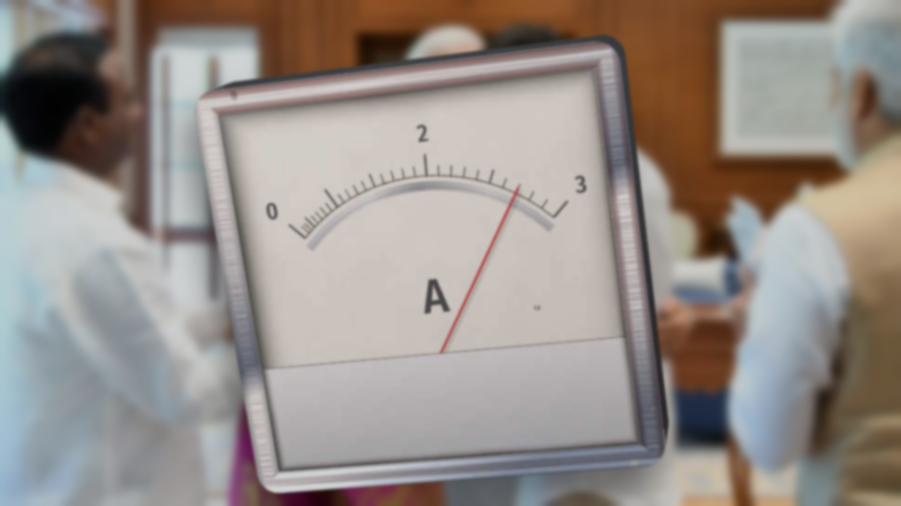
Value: 2.7 A
